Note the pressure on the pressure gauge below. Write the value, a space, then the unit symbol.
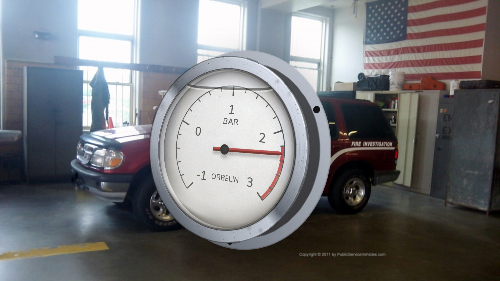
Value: 2.3 bar
